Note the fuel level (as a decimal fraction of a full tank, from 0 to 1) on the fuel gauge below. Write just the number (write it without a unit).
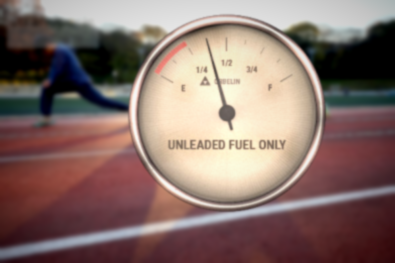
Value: 0.375
